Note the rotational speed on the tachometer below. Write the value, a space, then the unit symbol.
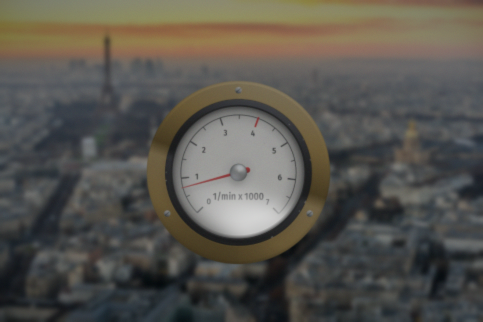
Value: 750 rpm
